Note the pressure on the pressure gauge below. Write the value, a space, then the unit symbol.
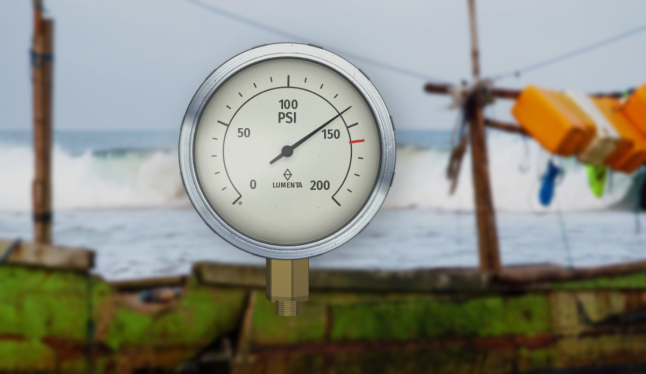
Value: 140 psi
